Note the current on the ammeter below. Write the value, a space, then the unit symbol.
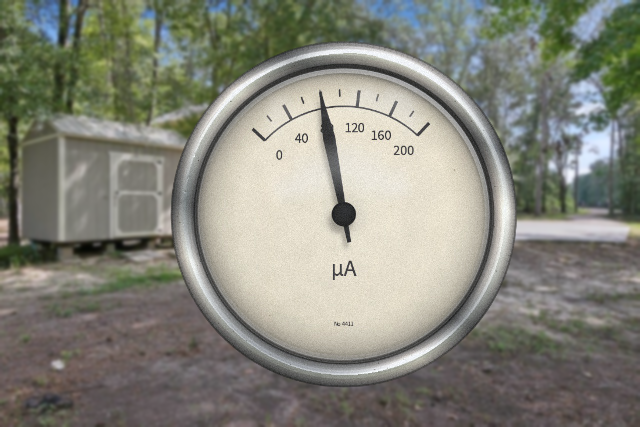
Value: 80 µA
